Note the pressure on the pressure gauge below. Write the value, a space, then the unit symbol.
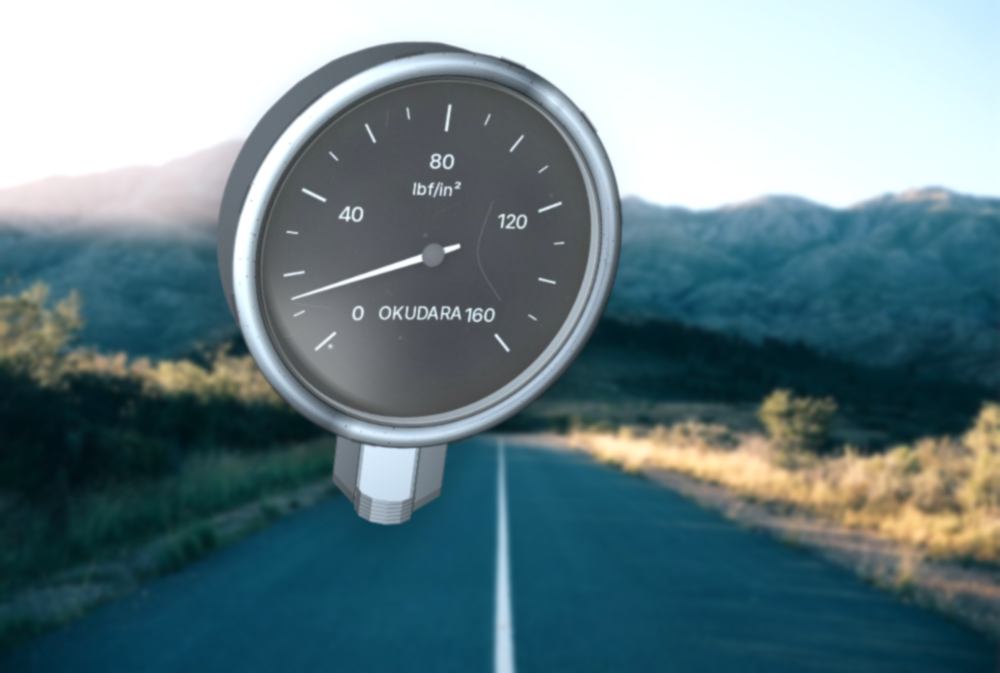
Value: 15 psi
